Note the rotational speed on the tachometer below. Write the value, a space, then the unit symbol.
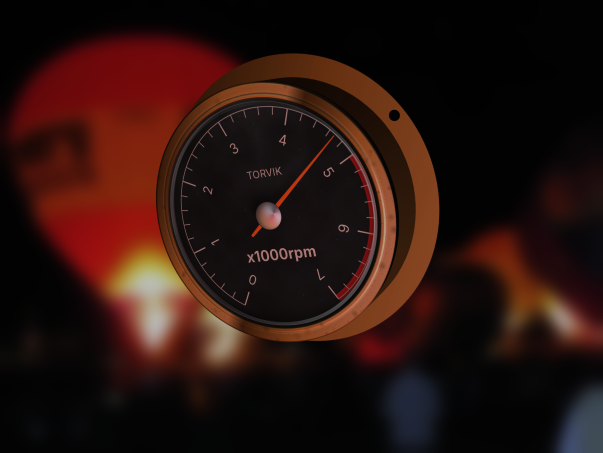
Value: 4700 rpm
